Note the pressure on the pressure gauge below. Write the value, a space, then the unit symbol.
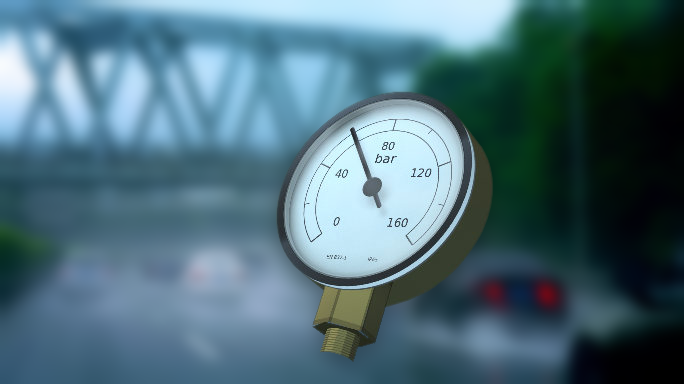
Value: 60 bar
